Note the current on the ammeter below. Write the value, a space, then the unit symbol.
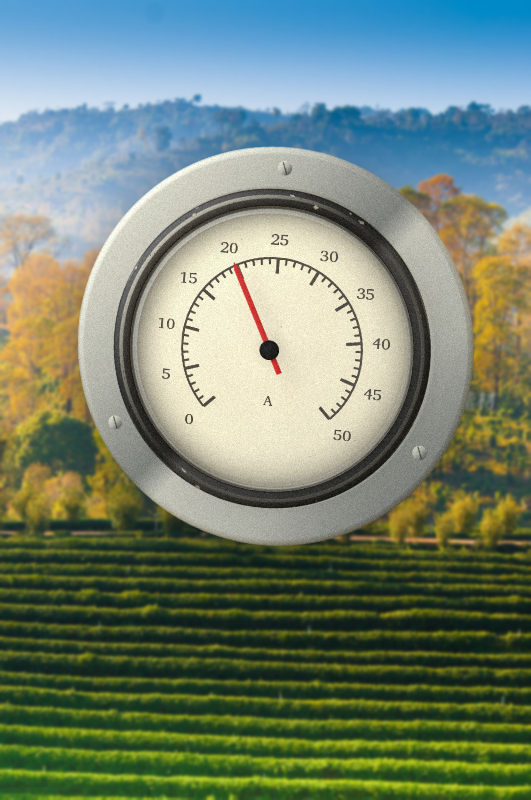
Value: 20 A
